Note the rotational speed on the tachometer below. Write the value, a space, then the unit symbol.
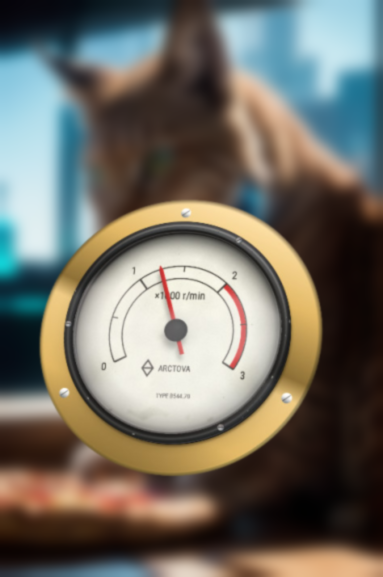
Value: 1250 rpm
